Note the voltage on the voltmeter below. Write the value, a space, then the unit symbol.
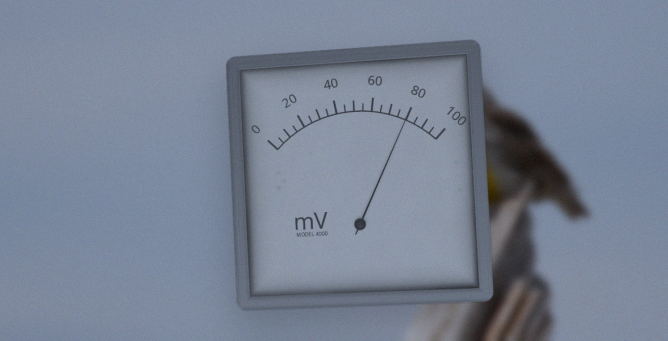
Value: 80 mV
